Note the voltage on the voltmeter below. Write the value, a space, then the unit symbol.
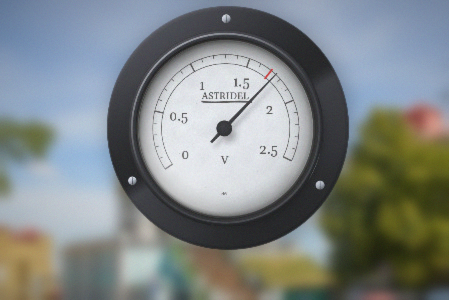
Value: 1.75 V
